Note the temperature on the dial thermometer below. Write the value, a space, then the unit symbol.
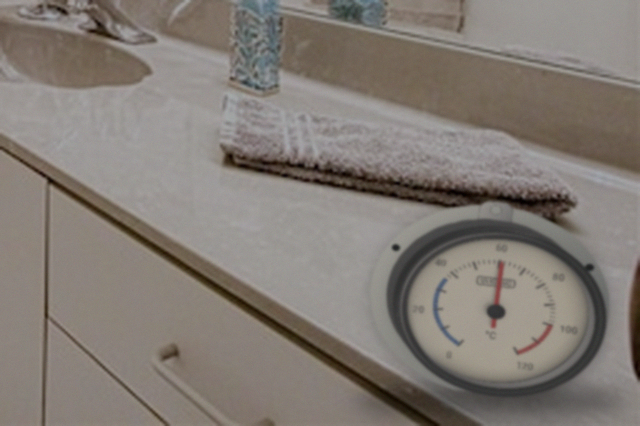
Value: 60 °C
